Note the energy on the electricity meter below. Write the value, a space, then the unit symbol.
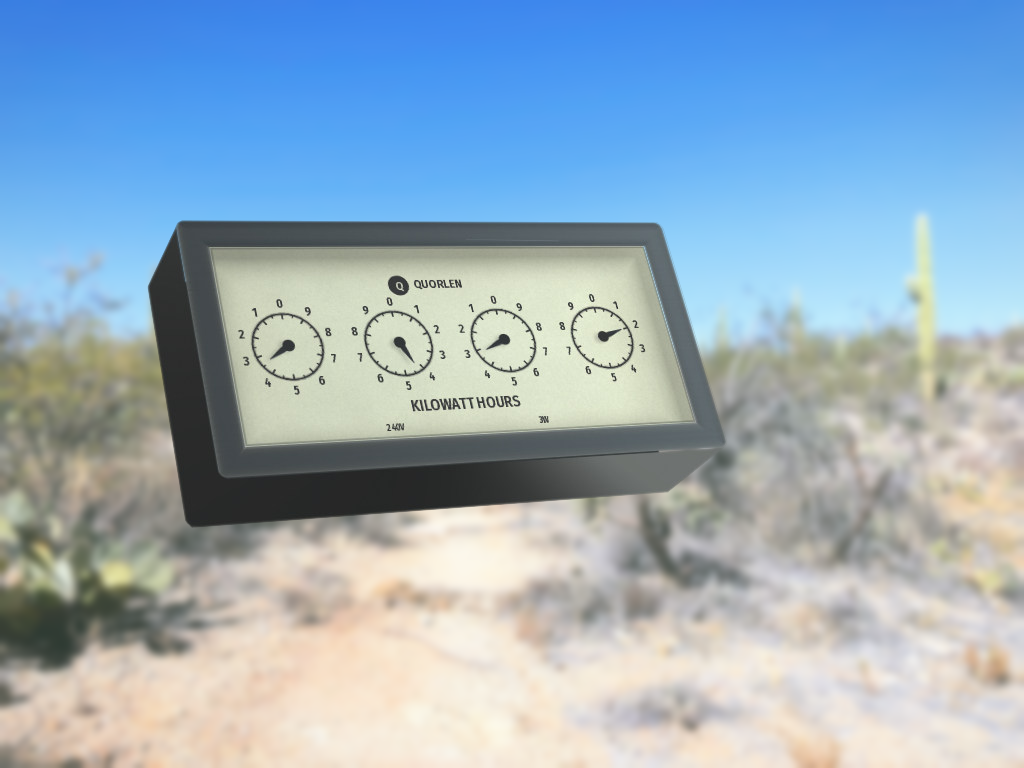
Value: 3432 kWh
